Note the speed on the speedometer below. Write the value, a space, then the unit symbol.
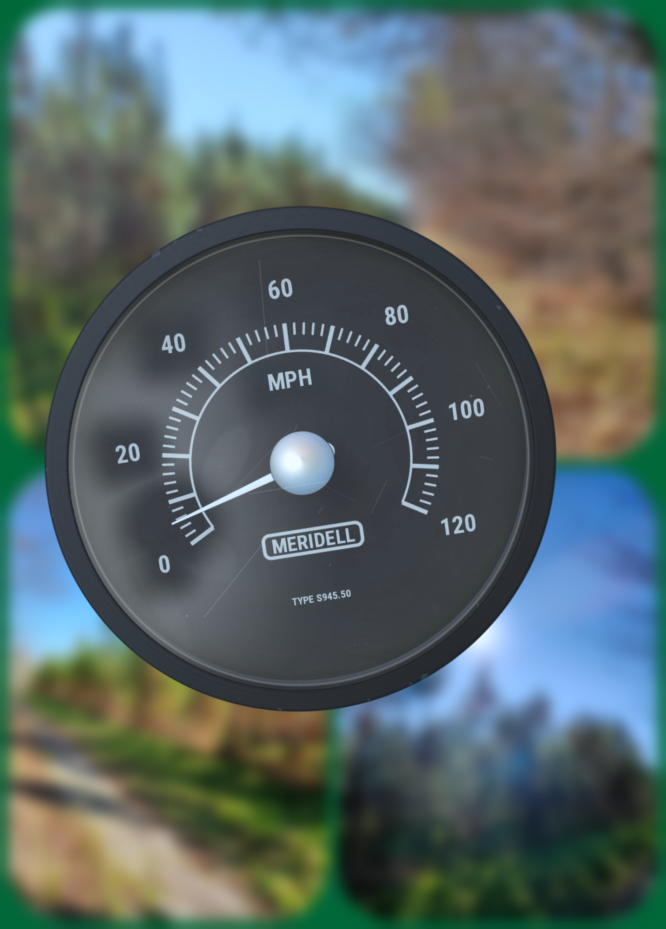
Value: 6 mph
